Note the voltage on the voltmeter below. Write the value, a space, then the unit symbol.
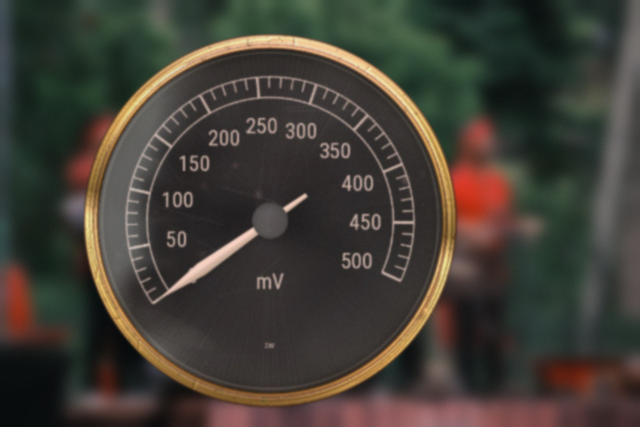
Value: 0 mV
